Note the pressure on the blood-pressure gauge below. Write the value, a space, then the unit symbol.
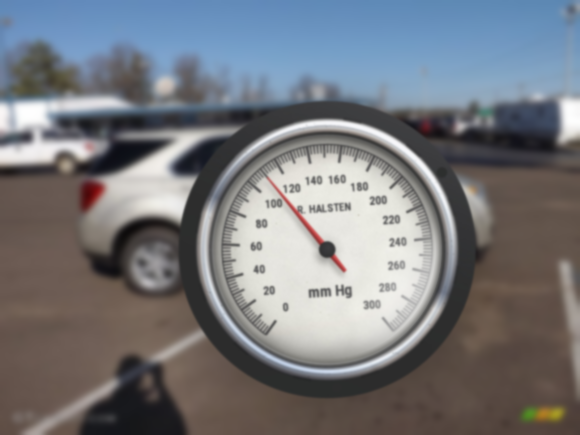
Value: 110 mmHg
